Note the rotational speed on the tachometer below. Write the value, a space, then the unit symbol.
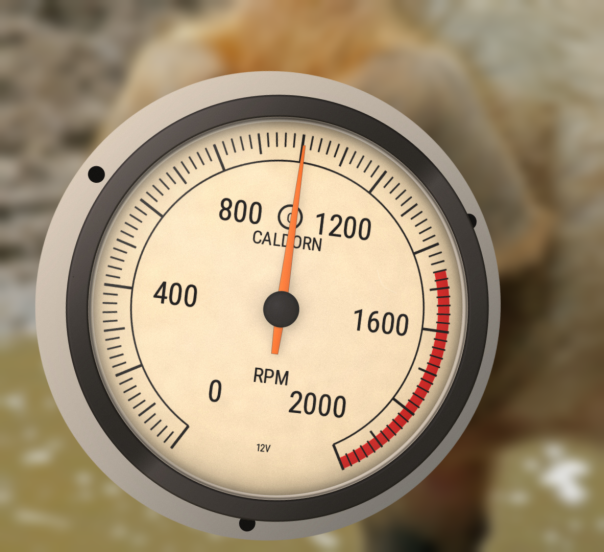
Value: 1000 rpm
